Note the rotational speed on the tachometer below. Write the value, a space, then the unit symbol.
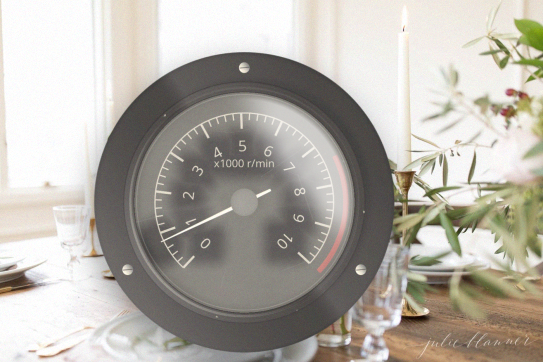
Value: 800 rpm
